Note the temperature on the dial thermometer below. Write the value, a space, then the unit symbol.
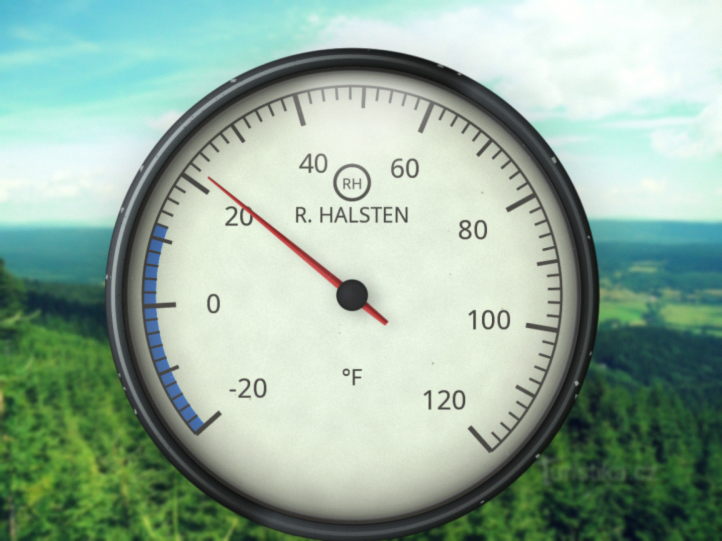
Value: 22 °F
